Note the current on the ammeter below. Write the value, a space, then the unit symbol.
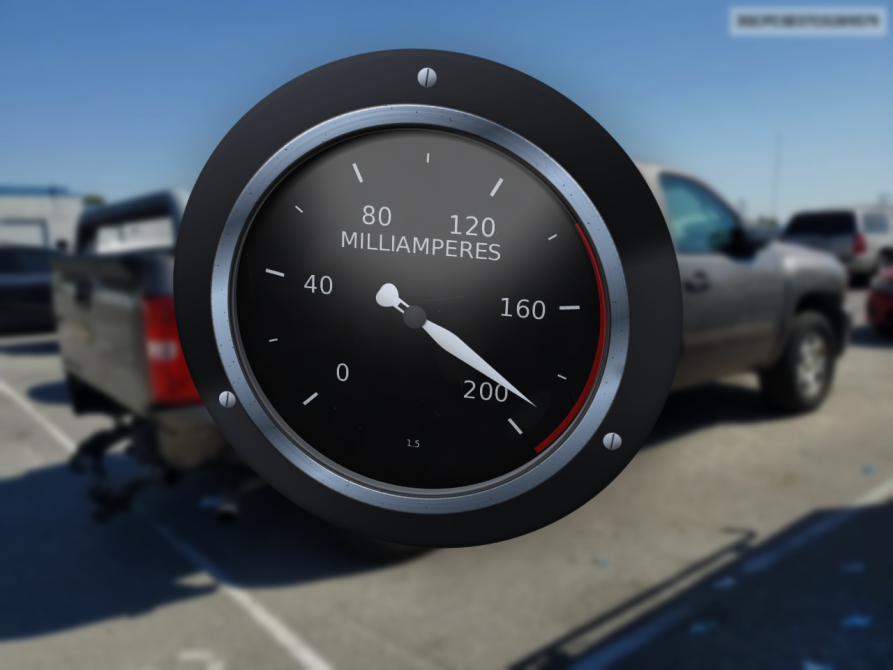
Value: 190 mA
